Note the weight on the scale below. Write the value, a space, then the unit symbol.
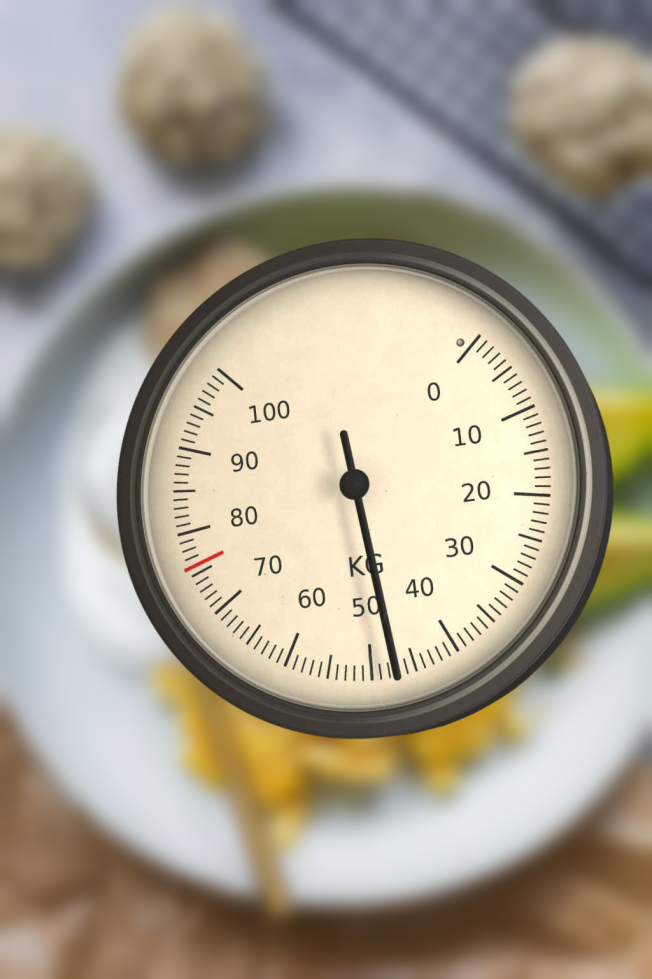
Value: 47 kg
